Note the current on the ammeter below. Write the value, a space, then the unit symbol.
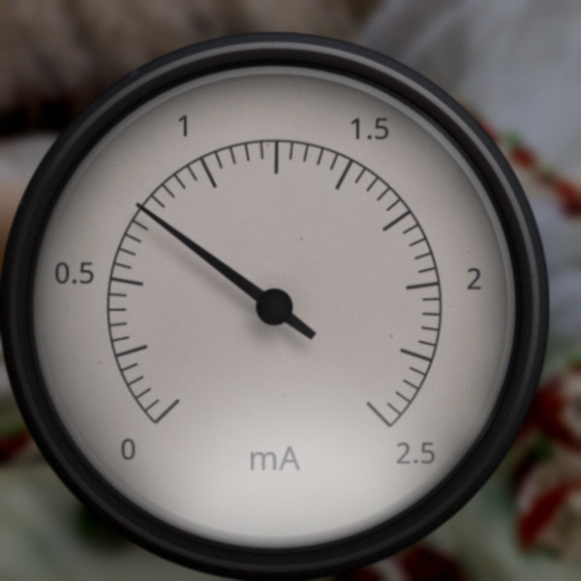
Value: 0.75 mA
